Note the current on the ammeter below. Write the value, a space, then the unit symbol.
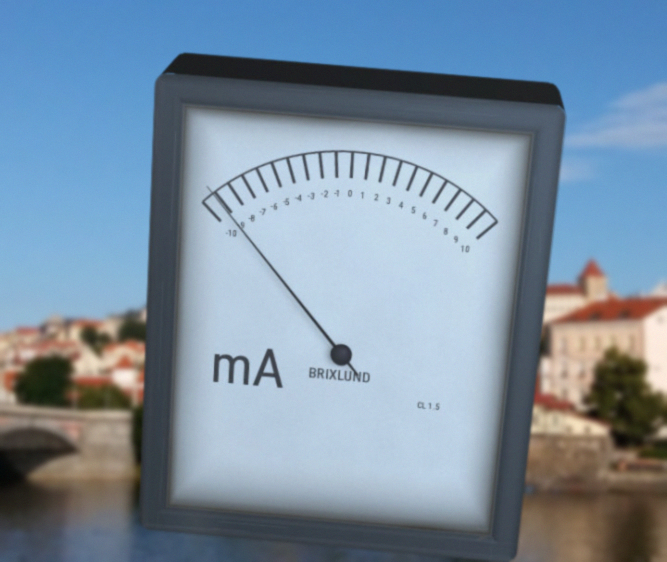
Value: -9 mA
